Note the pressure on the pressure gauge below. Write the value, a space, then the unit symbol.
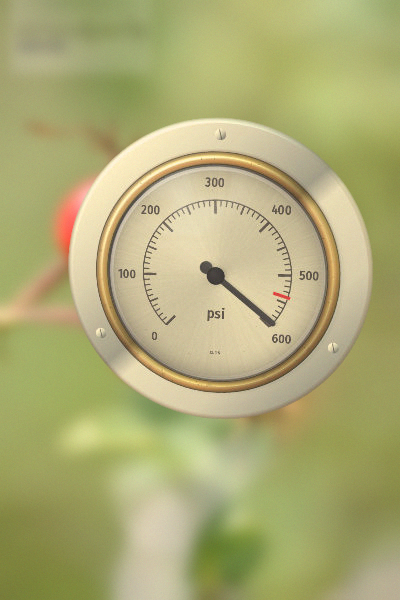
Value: 590 psi
